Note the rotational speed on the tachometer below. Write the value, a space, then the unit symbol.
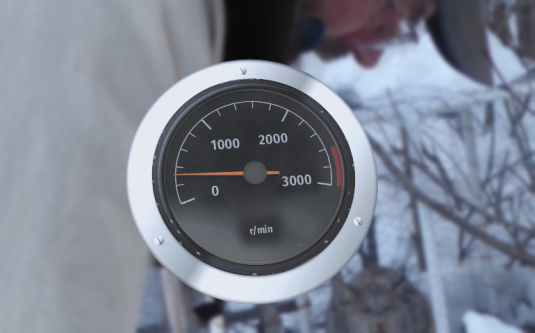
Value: 300 rpm
